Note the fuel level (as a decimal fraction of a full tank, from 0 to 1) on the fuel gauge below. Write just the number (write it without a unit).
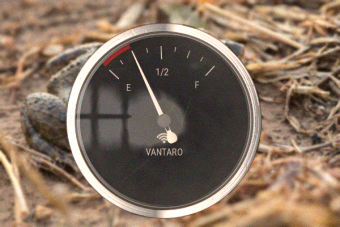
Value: 0.25
